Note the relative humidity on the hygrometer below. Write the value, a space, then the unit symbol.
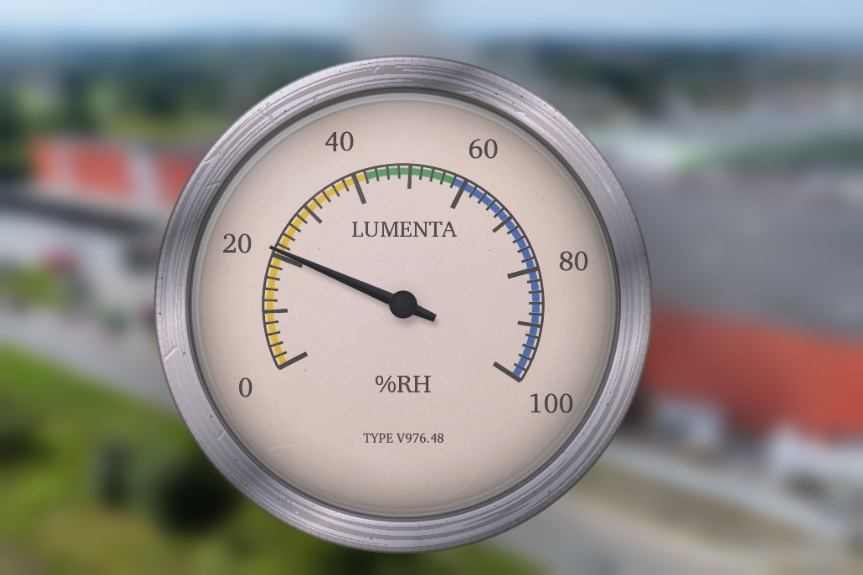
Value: 21 %
